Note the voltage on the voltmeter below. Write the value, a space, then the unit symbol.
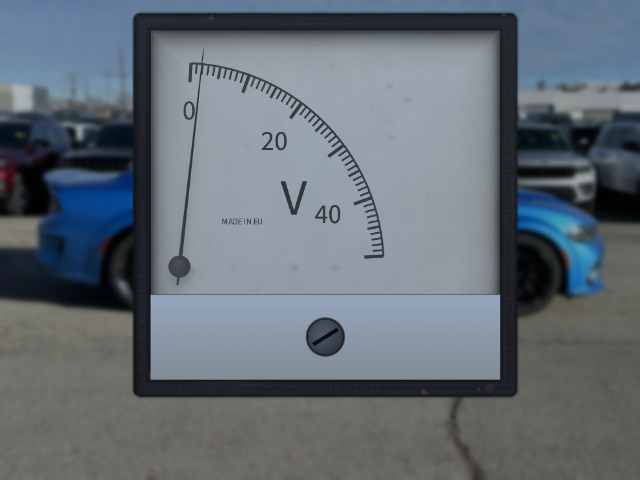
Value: 2 V
